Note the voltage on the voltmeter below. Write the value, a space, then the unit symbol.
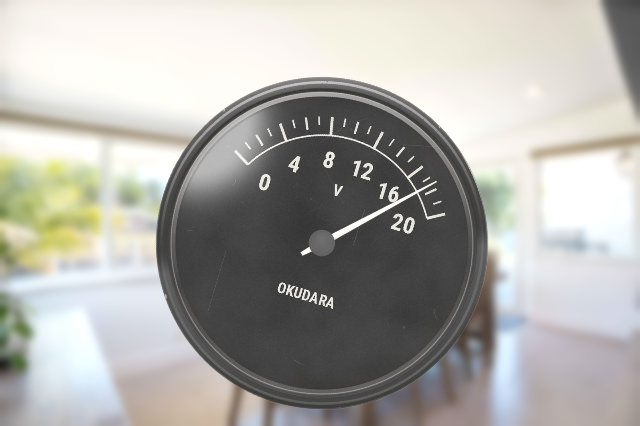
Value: 17.5 V
